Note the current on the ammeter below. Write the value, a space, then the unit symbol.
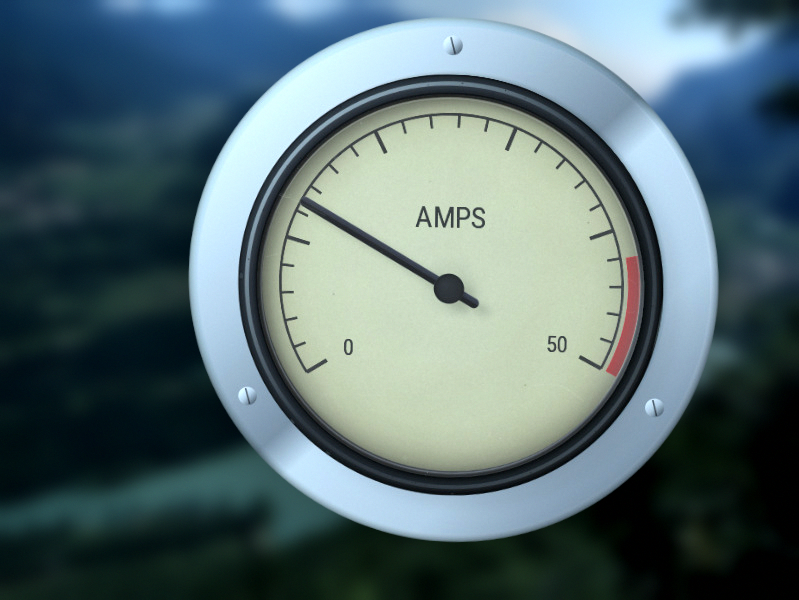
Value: 13 A
